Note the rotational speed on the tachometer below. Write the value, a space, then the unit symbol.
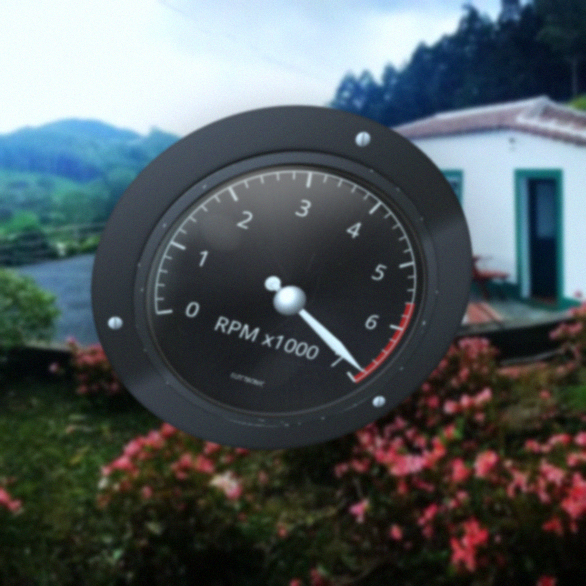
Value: 6800 rpm
